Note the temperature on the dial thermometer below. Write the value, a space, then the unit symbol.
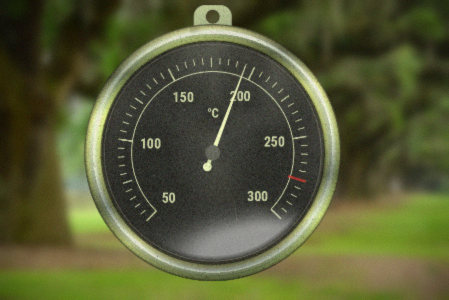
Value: 195 °C
